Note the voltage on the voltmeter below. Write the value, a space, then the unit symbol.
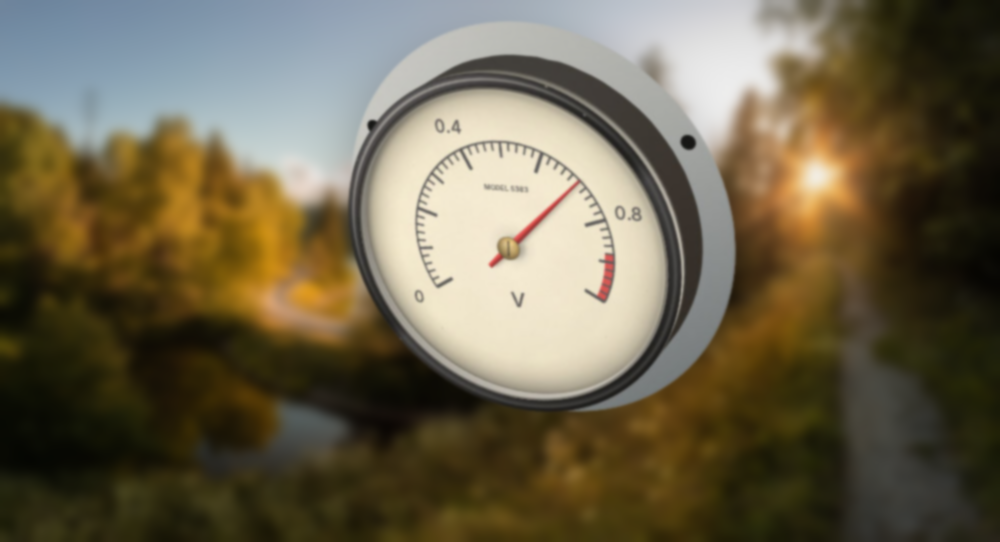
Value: 0.7 V
